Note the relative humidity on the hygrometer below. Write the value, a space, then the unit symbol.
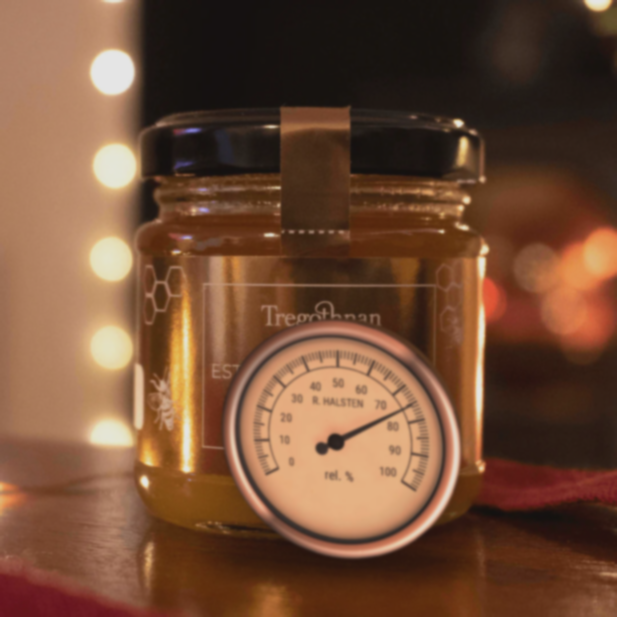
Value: 75 %
